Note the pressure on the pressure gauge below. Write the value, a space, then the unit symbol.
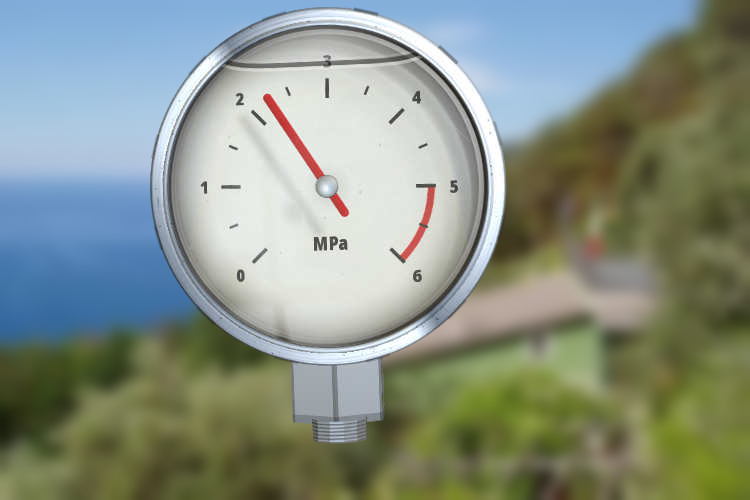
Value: 2.25 MPa
